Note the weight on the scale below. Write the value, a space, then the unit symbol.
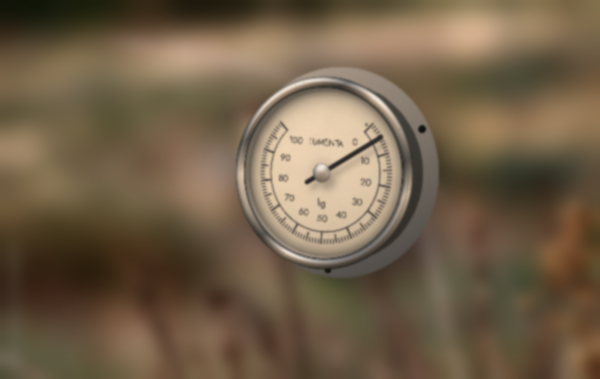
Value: 5 kg
